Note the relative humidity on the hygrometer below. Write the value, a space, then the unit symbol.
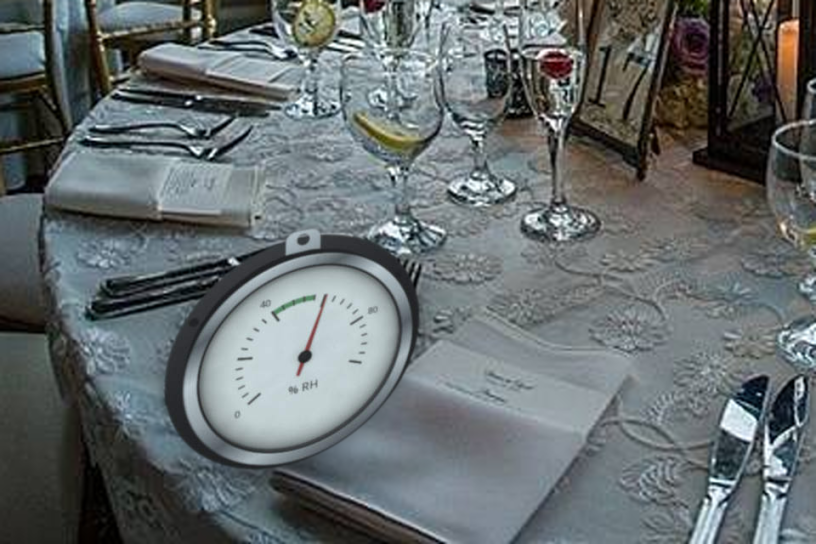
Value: 60 %
